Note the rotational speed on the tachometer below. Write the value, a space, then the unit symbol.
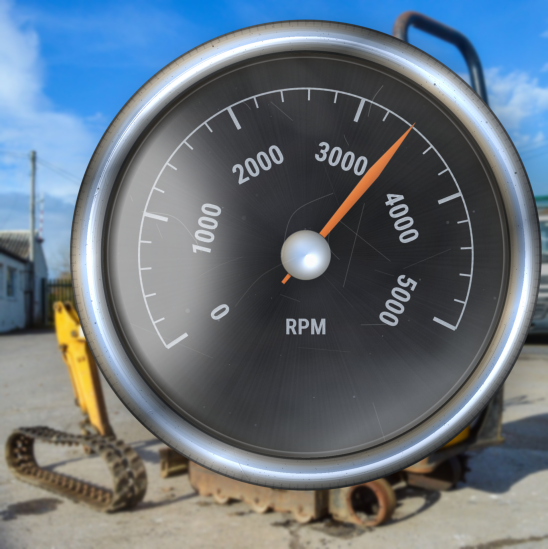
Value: 3400 rpm
